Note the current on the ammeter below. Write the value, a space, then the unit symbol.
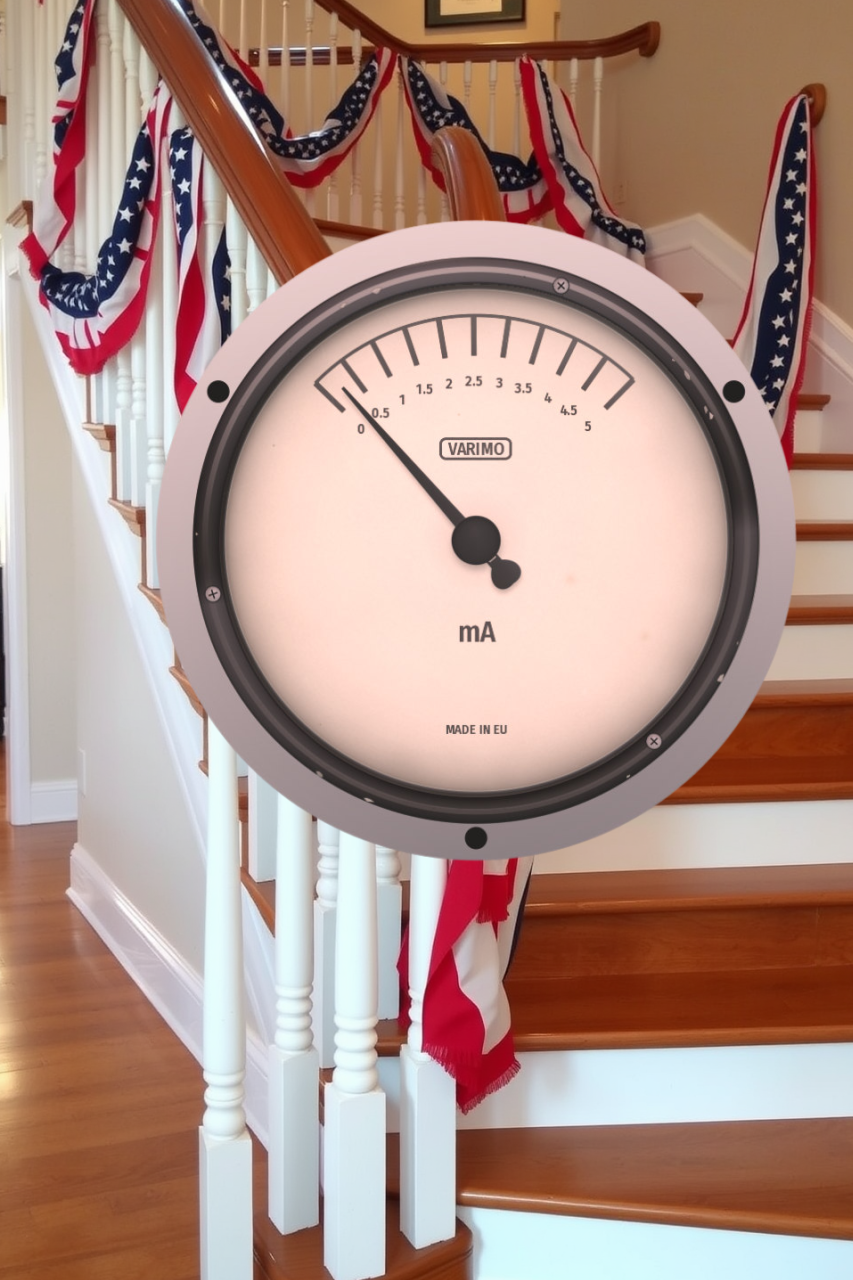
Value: 0.25 mA
